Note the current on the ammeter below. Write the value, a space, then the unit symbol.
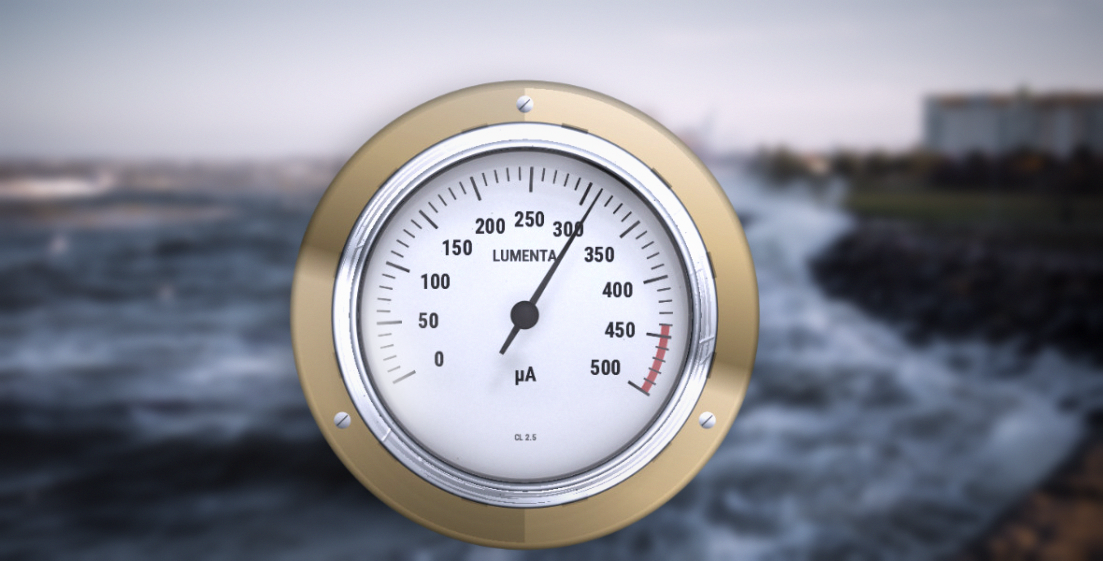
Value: 310 µA
